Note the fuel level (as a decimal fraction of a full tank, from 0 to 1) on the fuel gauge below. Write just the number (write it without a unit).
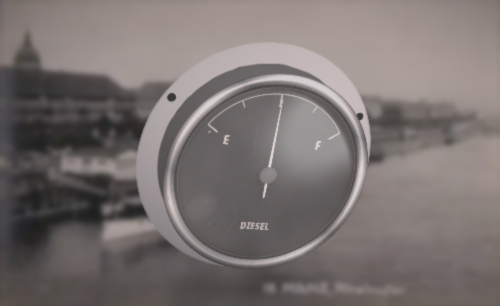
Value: 0.5
